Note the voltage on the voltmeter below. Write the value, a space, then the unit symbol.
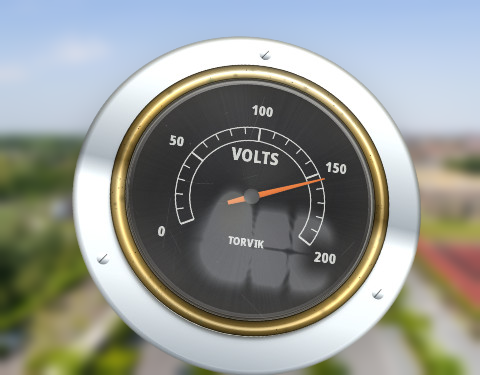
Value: 155 V
